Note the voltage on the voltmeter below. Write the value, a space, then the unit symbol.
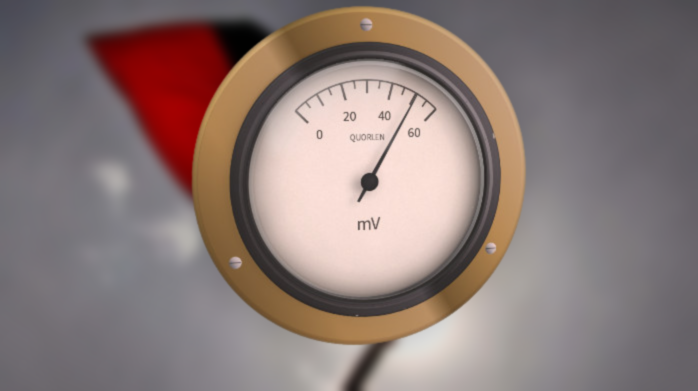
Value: 50 mV
